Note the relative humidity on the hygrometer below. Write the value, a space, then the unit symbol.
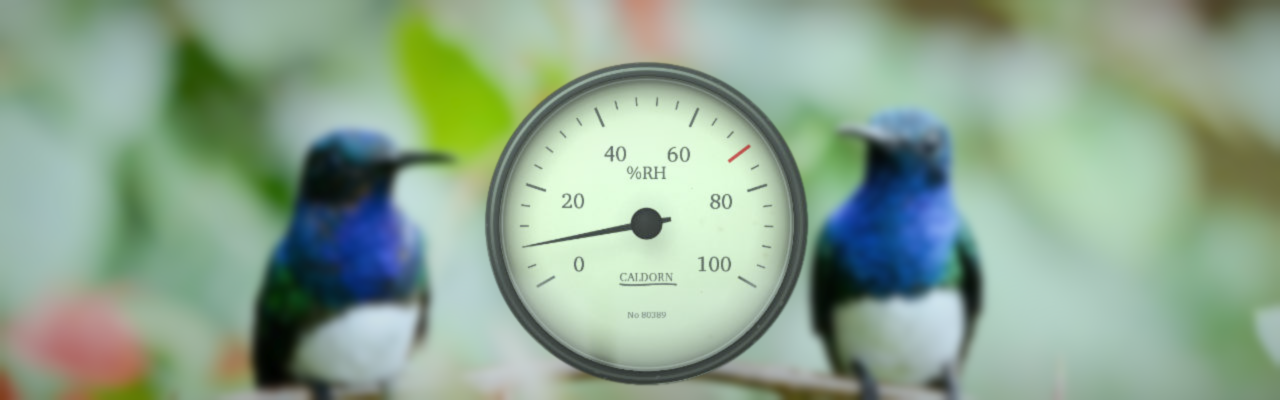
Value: 8 %
